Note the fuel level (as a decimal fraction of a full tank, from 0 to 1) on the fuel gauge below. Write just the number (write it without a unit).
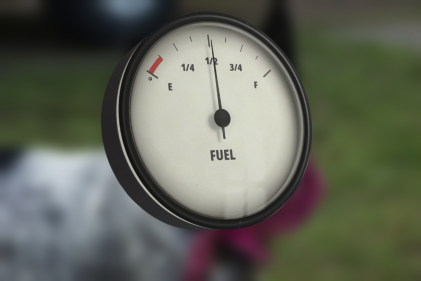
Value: 0.5
